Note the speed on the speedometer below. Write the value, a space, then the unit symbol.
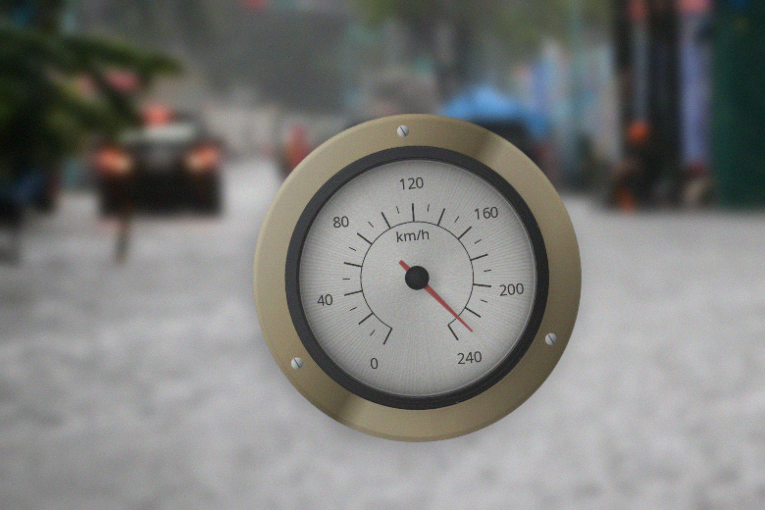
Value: 230 km/h
